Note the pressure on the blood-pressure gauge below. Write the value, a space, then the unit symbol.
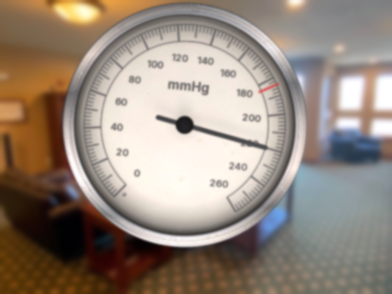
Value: 220 mmHg
